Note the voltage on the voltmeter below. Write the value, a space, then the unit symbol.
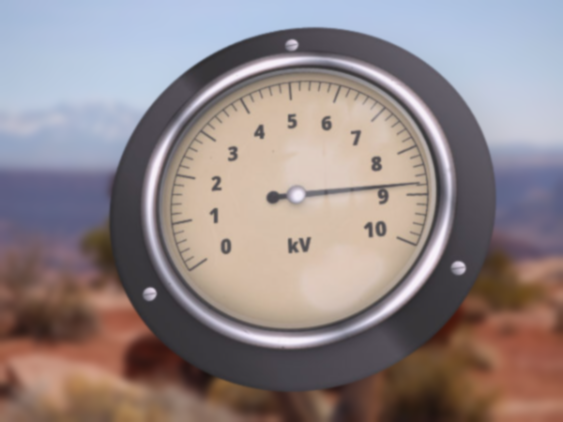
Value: 8.8 kV
